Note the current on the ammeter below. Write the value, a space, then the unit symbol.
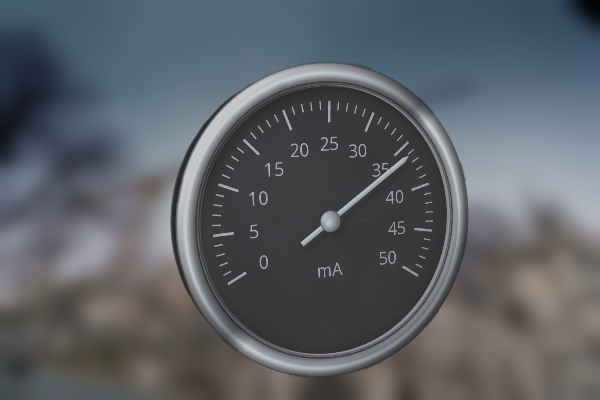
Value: 36 mA
